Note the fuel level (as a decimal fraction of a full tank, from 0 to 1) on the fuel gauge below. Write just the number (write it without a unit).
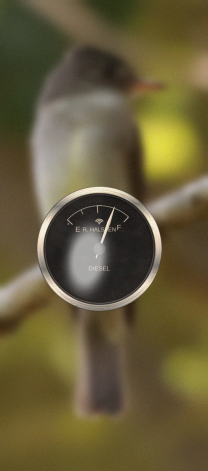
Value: 0.75
